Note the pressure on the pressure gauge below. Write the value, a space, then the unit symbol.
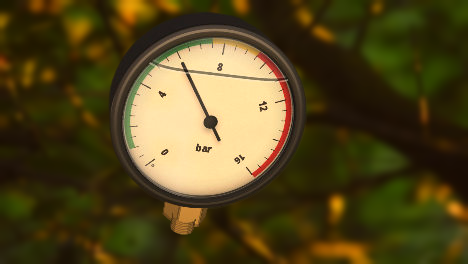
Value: 6 bar
